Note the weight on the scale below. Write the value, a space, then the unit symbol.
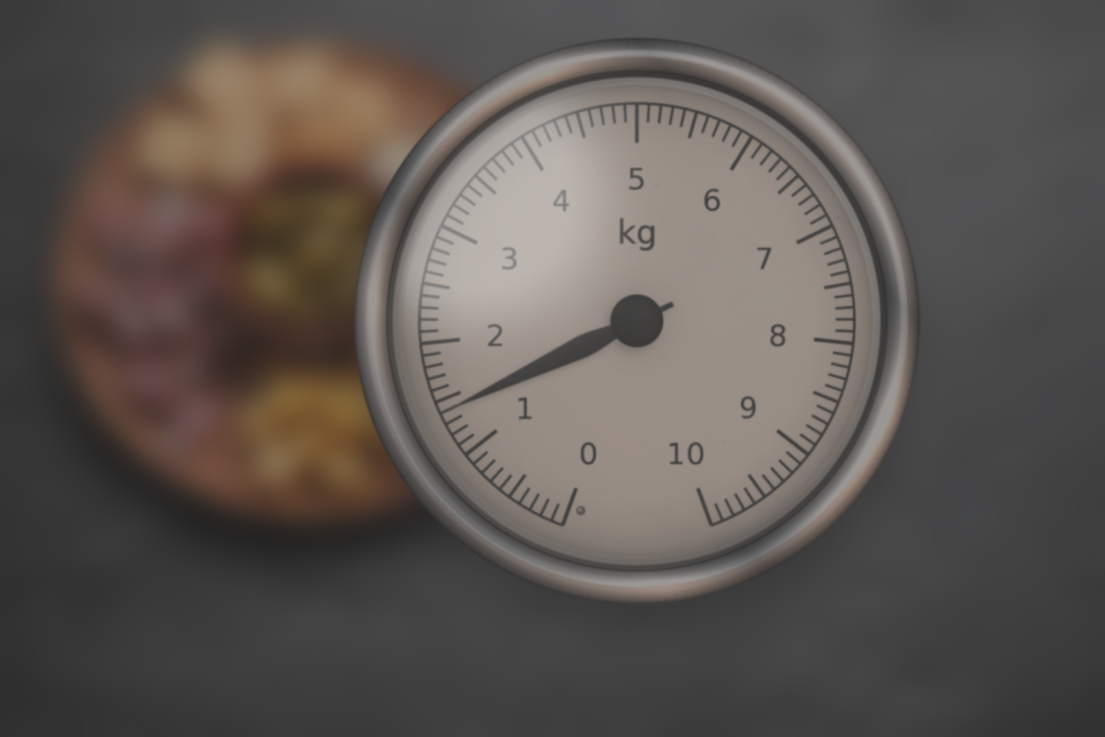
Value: 1.4 kg
